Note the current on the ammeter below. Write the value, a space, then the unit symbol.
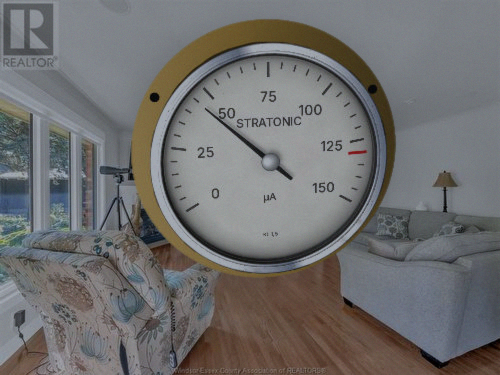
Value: 45 µA
